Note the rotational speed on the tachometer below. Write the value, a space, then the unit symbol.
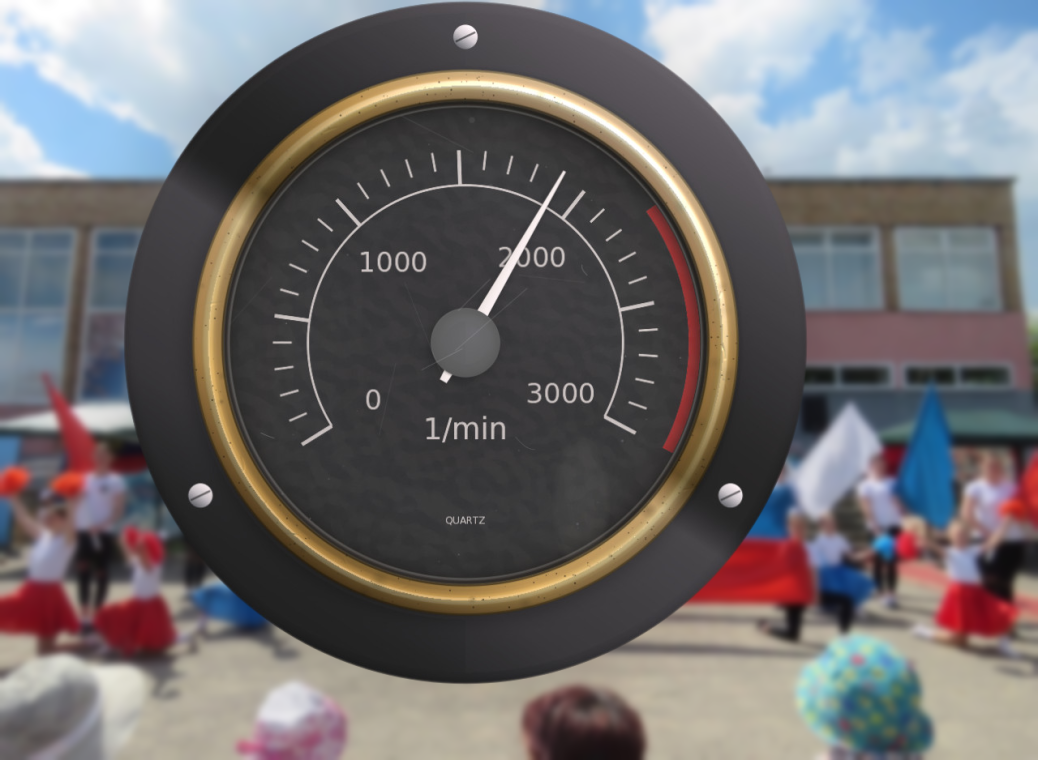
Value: 1900 rpm
